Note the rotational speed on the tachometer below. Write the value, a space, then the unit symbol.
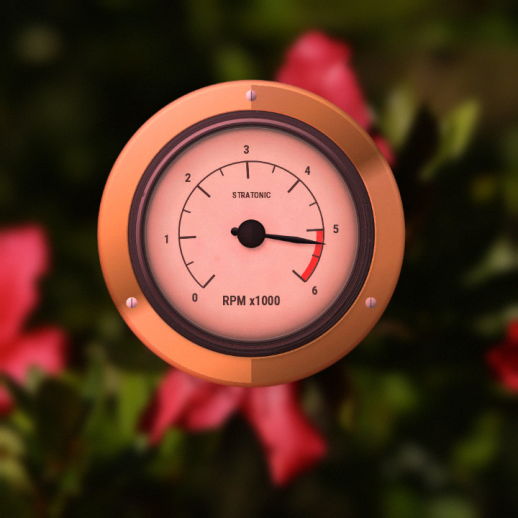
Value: 5250 rpm
